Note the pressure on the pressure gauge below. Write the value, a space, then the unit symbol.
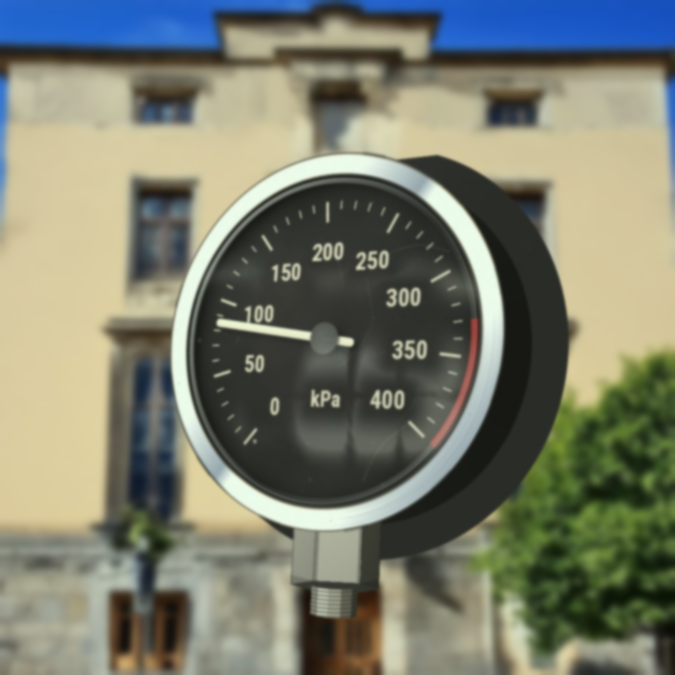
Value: 85 kPa
